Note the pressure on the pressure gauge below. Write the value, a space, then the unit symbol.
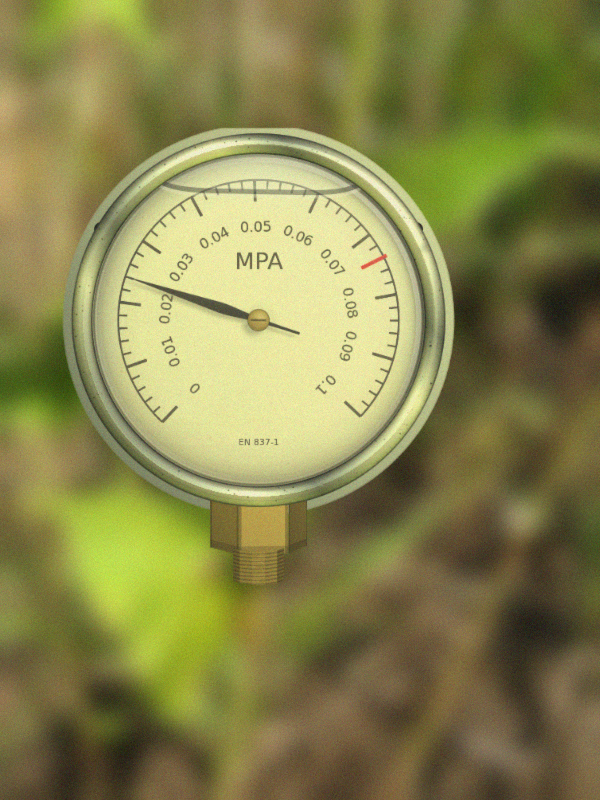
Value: 0.024 MPa
